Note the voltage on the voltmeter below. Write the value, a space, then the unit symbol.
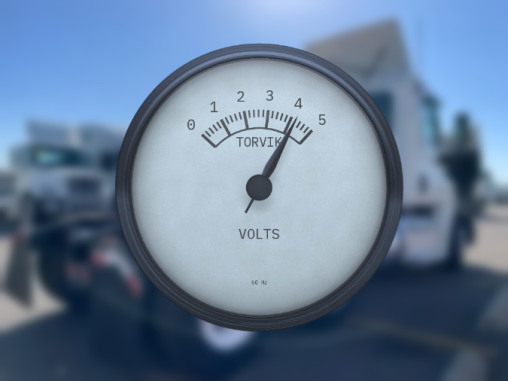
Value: 4.2 V
